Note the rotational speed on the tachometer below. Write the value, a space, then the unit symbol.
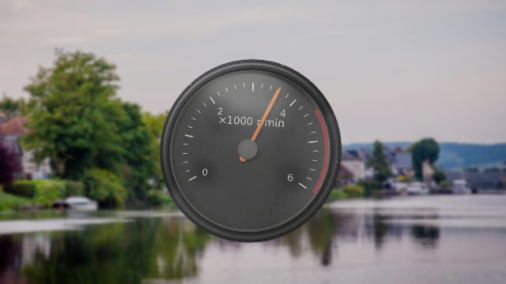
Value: 3600 rpm
